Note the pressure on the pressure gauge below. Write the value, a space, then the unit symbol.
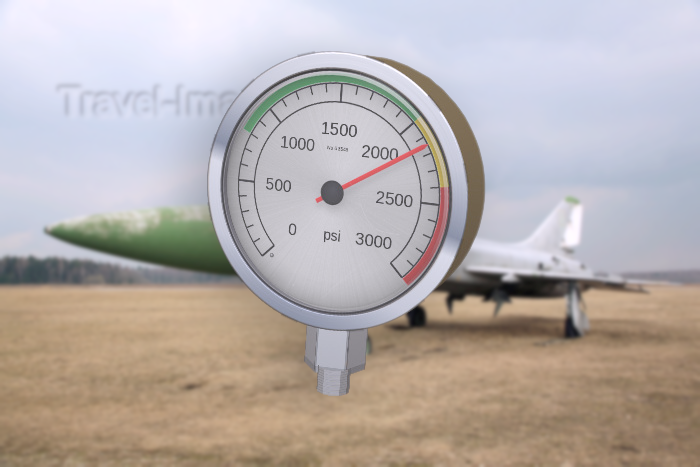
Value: 2150 psi
